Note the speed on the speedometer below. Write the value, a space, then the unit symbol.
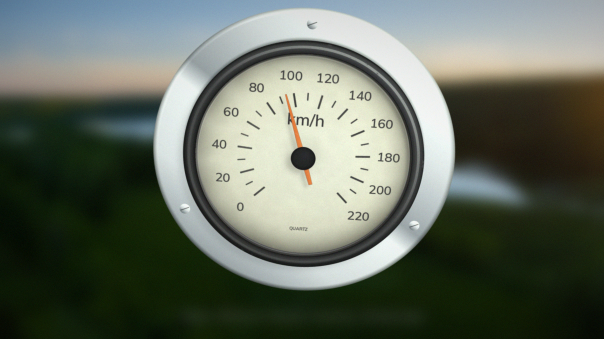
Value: 95 km/h
